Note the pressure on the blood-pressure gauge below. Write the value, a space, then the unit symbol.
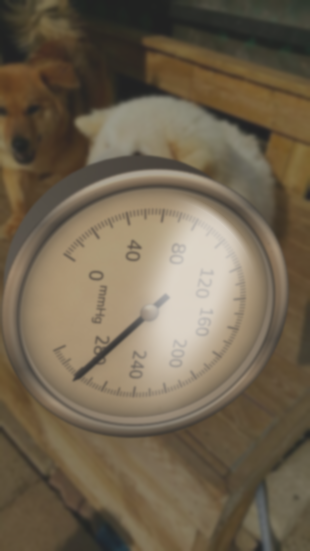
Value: 280 mmHg
